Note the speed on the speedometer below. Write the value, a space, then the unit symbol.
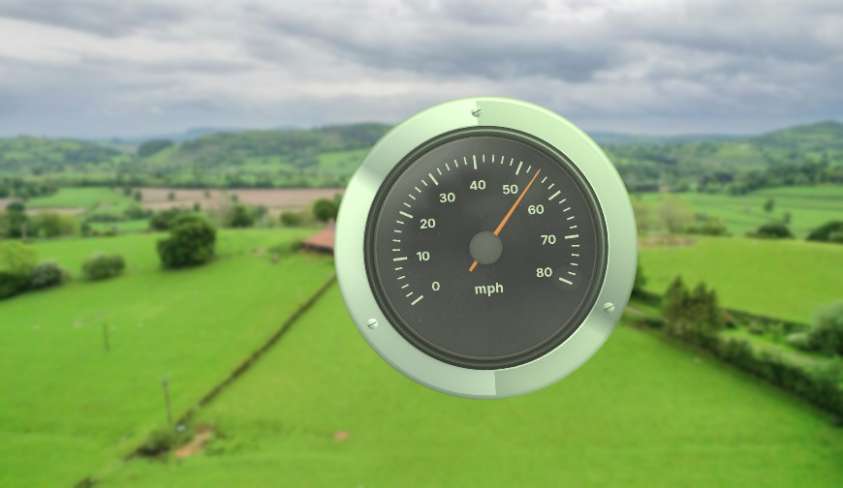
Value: 54 mph
